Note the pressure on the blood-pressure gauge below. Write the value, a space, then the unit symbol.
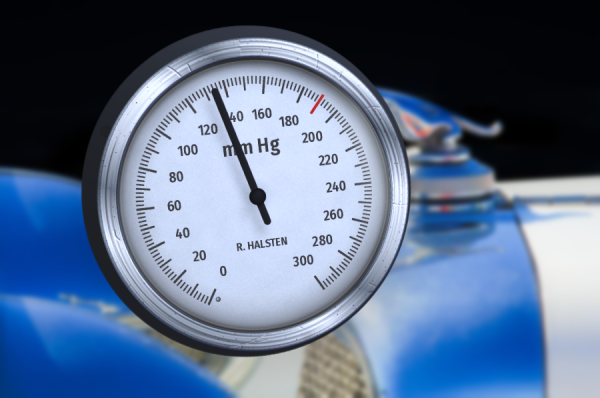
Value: 134 mmHg
